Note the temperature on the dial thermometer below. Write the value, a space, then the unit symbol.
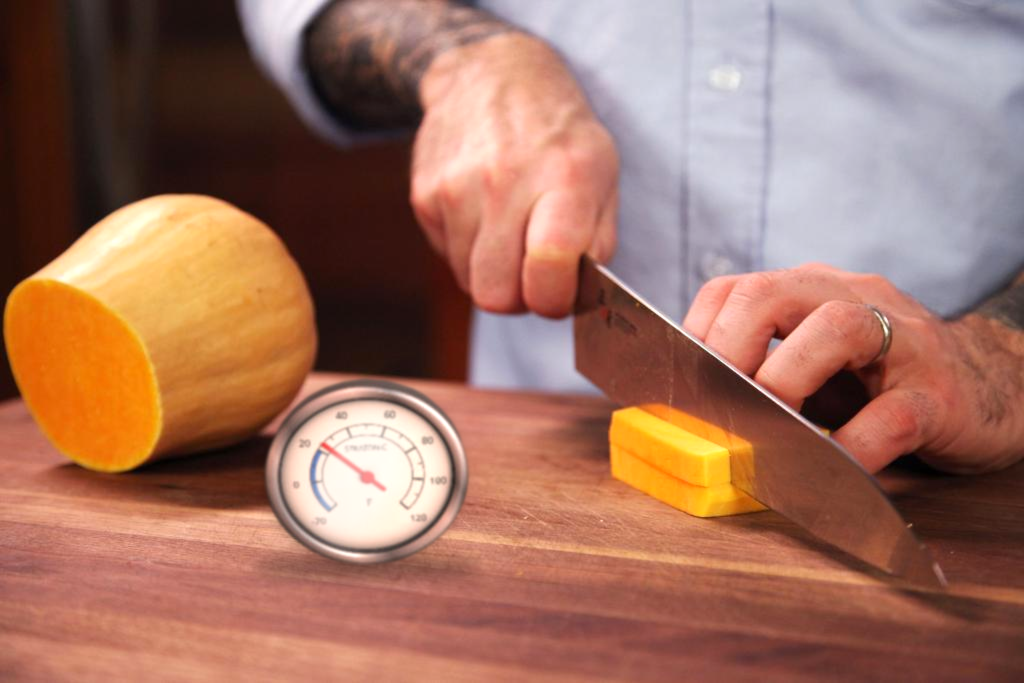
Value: 25 °F
